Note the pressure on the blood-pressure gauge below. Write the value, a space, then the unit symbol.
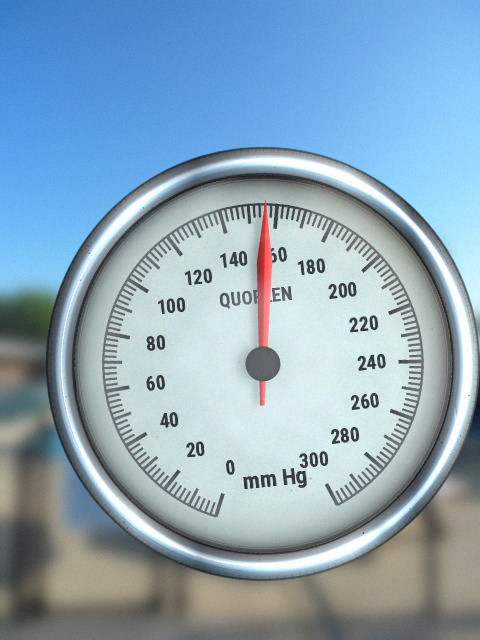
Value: 156 mmHg
